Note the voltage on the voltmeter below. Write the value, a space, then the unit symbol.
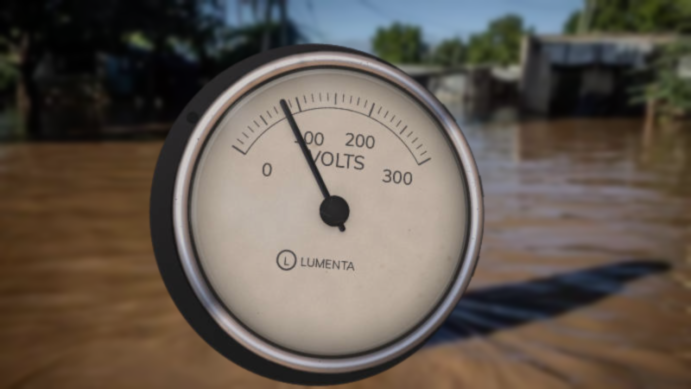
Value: 80 V
